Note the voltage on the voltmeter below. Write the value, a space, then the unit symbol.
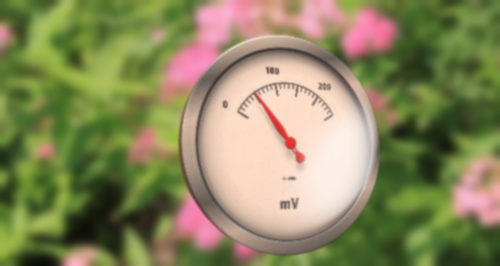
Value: 50 mV
